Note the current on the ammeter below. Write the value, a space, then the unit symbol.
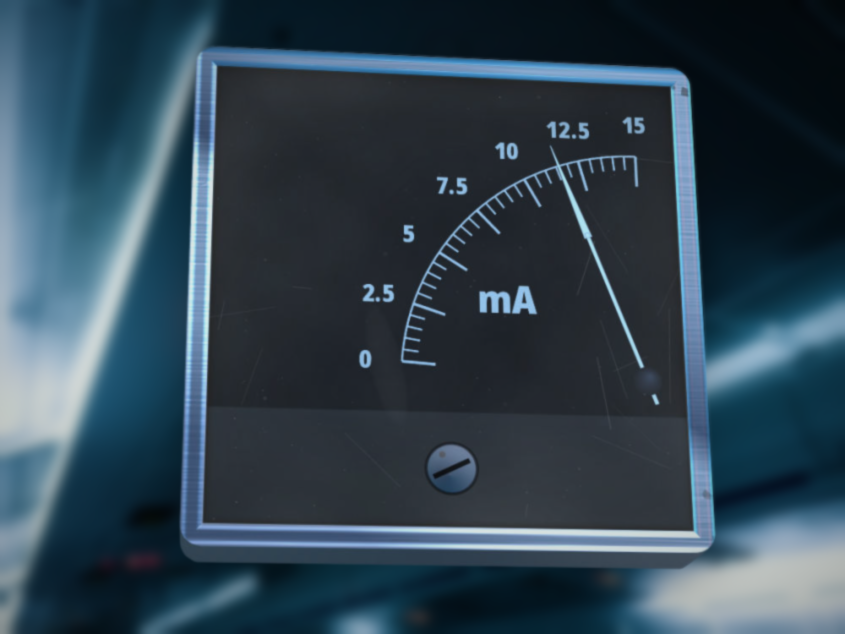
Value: 11.5 mA
